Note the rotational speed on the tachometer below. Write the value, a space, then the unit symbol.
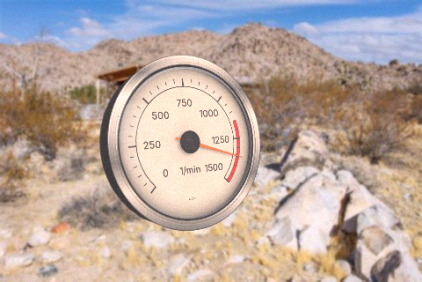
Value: 1350 rpm
